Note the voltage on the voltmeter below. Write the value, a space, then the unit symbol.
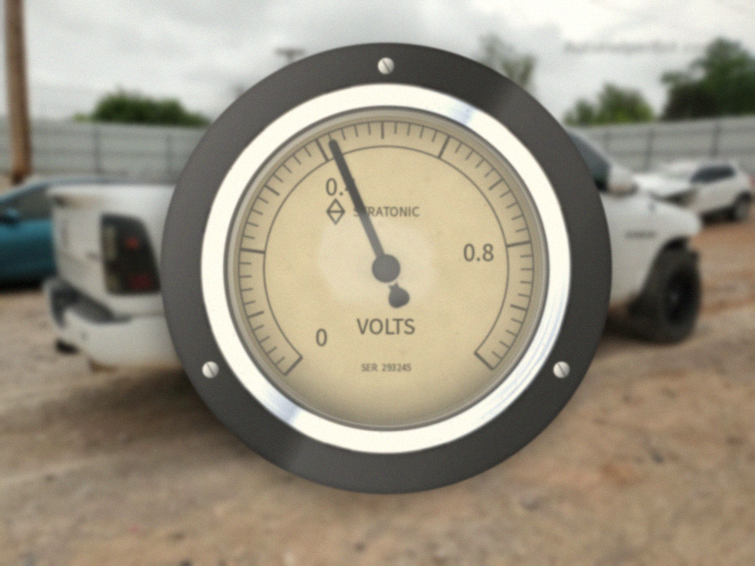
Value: 0.42 V
